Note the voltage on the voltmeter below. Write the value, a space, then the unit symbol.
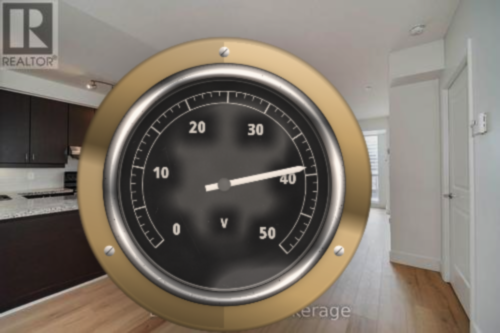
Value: 39 V
